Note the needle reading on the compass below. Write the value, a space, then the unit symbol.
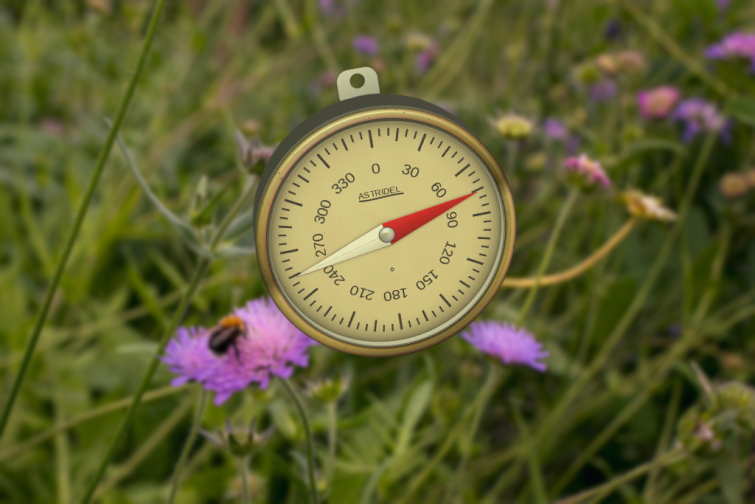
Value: 75 °
